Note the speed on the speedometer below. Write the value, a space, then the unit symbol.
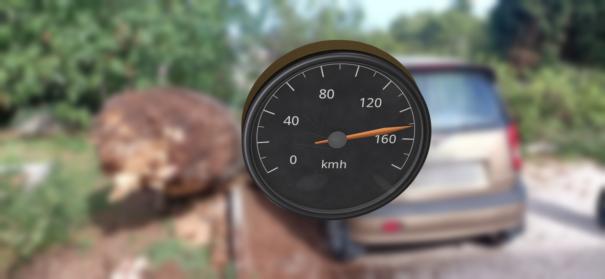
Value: 150 km/h
